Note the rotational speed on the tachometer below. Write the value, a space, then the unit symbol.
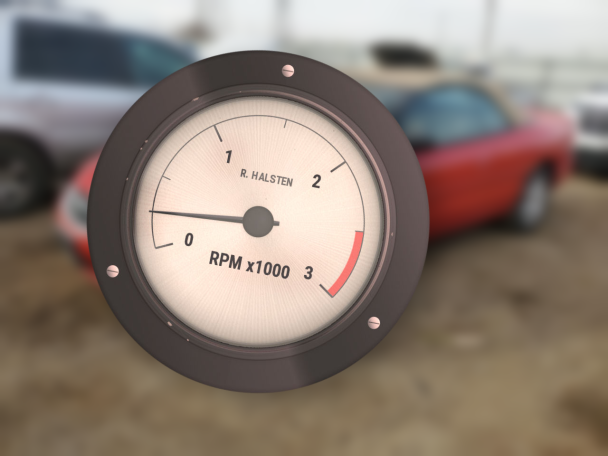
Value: 250 rpm
